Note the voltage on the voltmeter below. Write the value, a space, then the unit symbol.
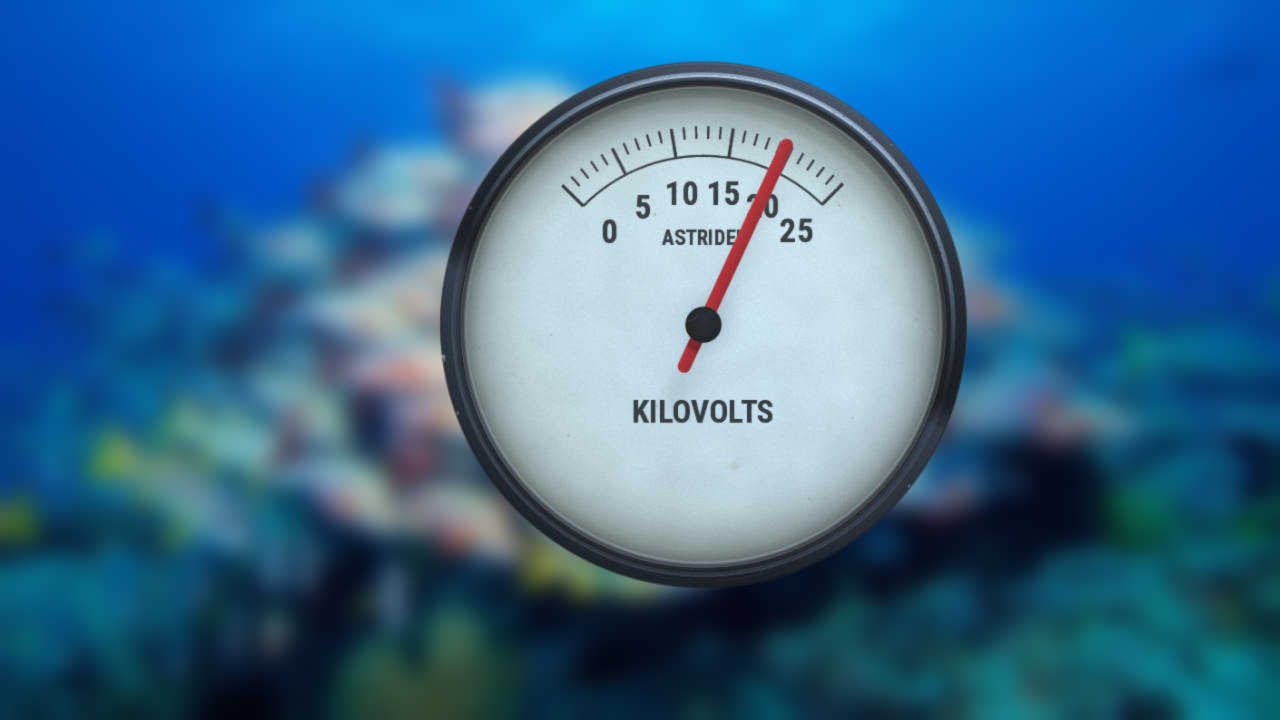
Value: 19.5 kV
